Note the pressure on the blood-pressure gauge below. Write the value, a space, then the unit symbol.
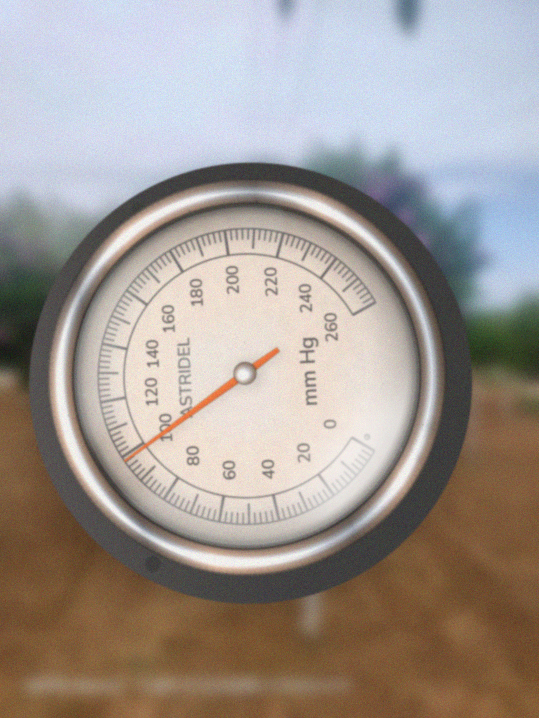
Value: 98 mmHg
